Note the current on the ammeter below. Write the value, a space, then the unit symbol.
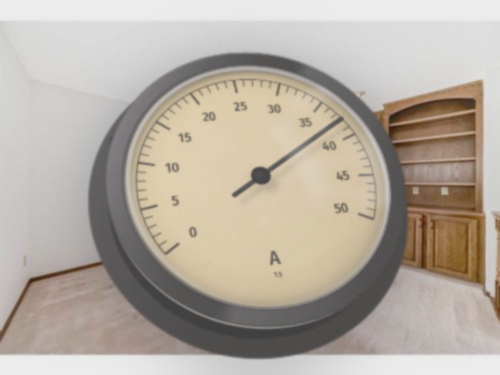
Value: 38 A
